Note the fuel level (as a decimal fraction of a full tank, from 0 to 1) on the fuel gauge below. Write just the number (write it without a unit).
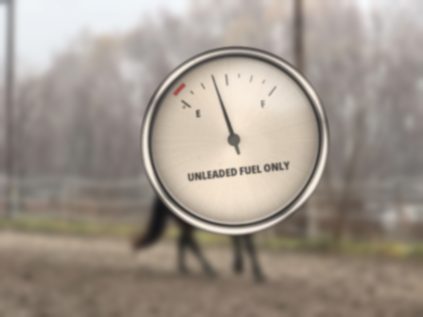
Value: 0.375
